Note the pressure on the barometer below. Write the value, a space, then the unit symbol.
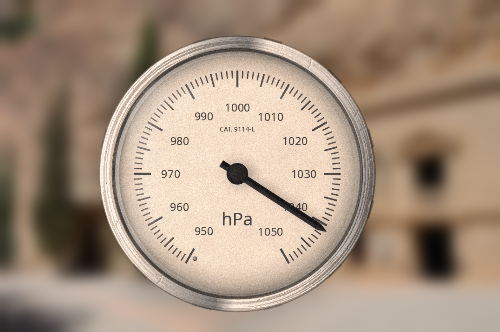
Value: 1041 hPa
